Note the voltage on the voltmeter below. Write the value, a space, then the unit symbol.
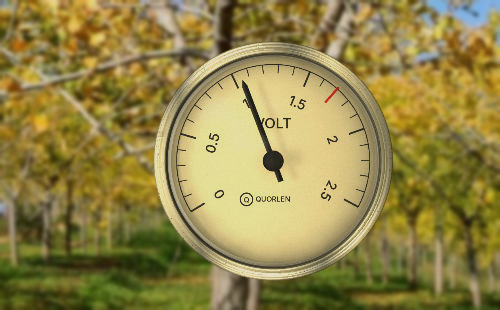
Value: 1.05 V
